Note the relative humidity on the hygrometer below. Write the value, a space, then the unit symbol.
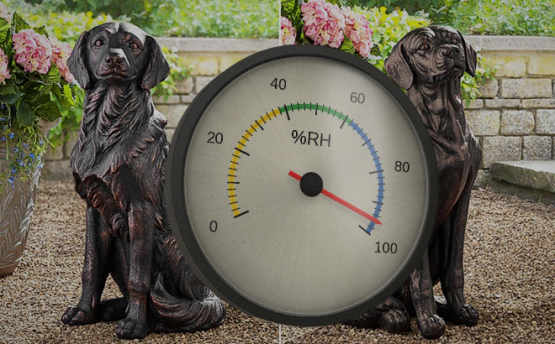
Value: 96 %
